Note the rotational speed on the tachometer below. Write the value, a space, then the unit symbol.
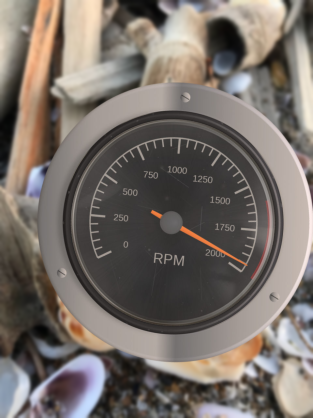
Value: 1950 rpm
